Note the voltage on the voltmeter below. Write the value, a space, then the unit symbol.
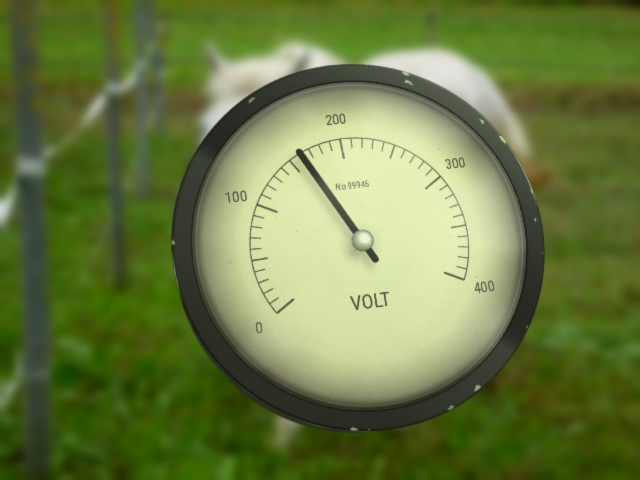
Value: 160 V
